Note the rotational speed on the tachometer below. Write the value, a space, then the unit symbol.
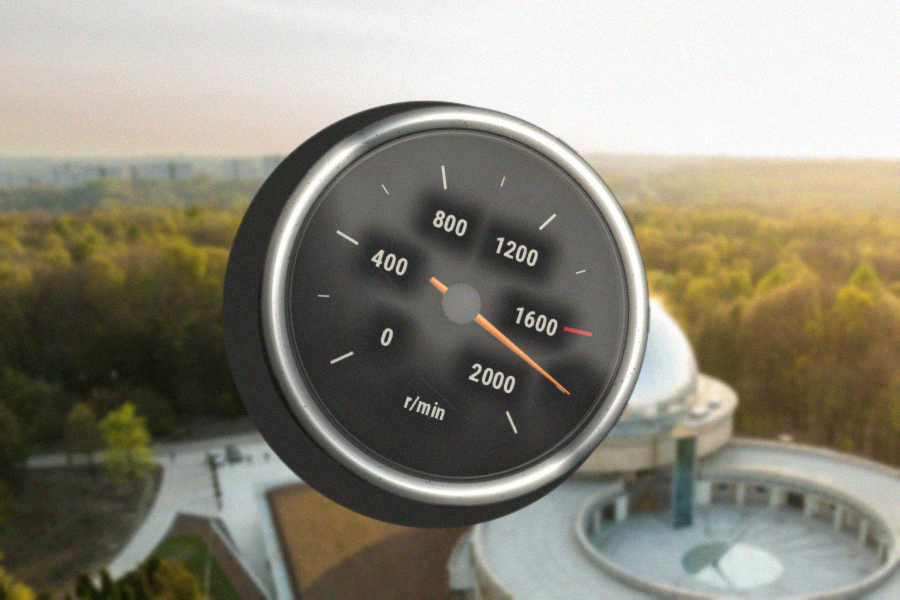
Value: 1800 rpm
